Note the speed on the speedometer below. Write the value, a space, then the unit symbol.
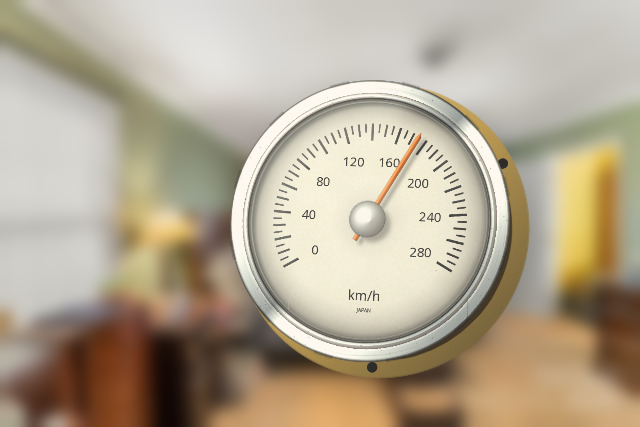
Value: 175 km/h
